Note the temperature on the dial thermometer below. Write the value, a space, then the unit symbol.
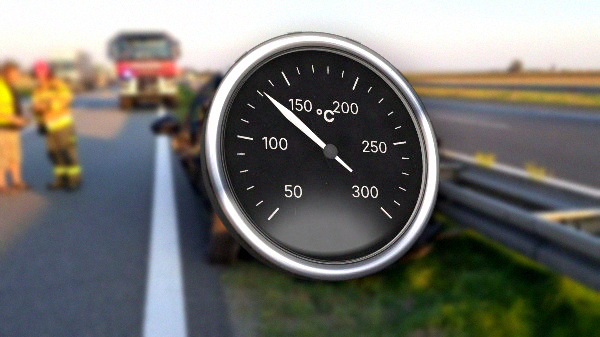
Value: 130 °C
